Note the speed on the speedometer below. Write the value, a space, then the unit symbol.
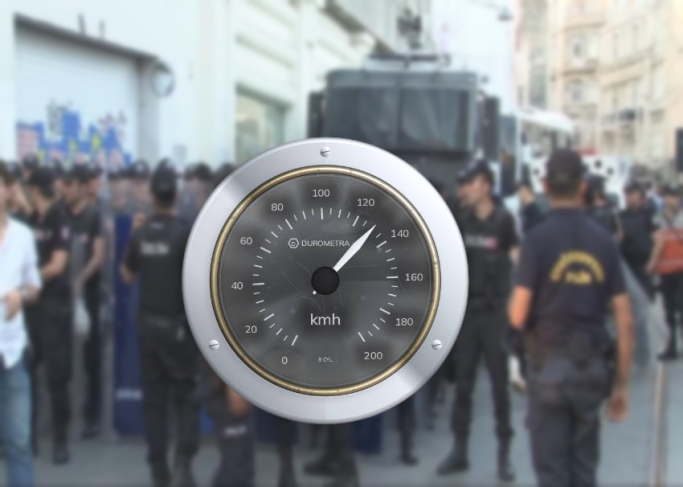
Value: 130 km/h
